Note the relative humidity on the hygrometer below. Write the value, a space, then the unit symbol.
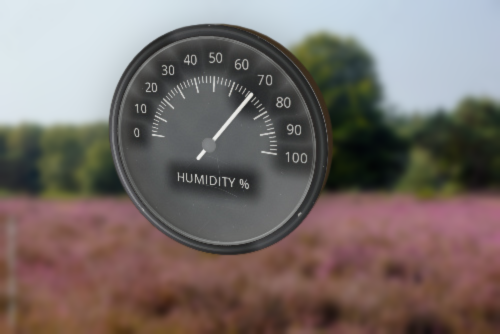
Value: 70 %
